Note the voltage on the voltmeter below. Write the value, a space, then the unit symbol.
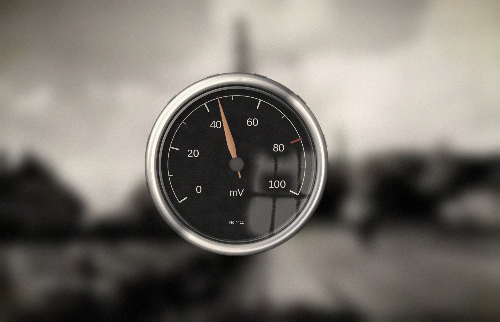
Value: 45 mV
